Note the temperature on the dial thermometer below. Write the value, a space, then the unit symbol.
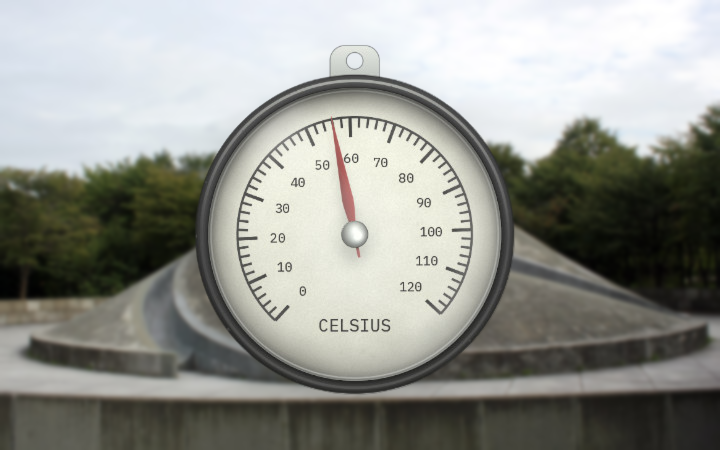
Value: 56 °C
